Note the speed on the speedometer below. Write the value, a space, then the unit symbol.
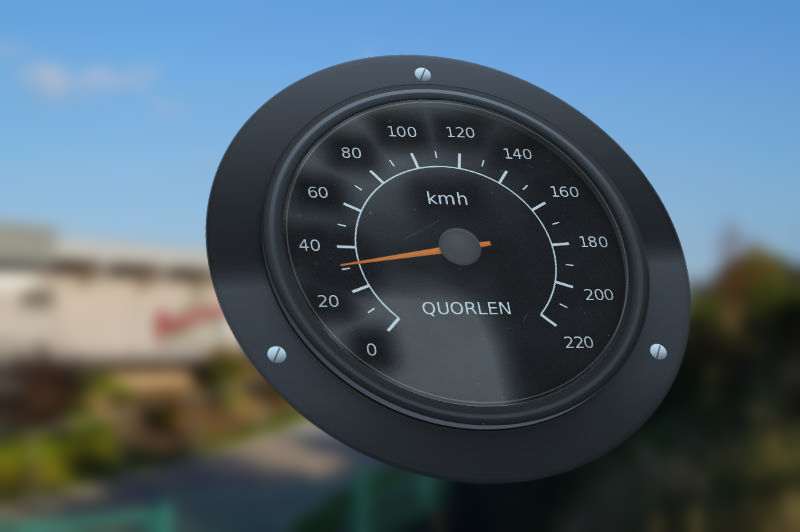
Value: 30 km/h
